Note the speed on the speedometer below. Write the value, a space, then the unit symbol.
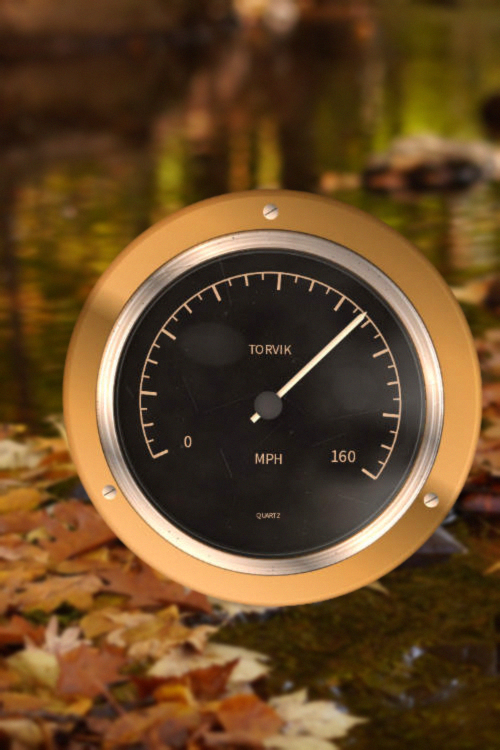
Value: 107.5 mph
